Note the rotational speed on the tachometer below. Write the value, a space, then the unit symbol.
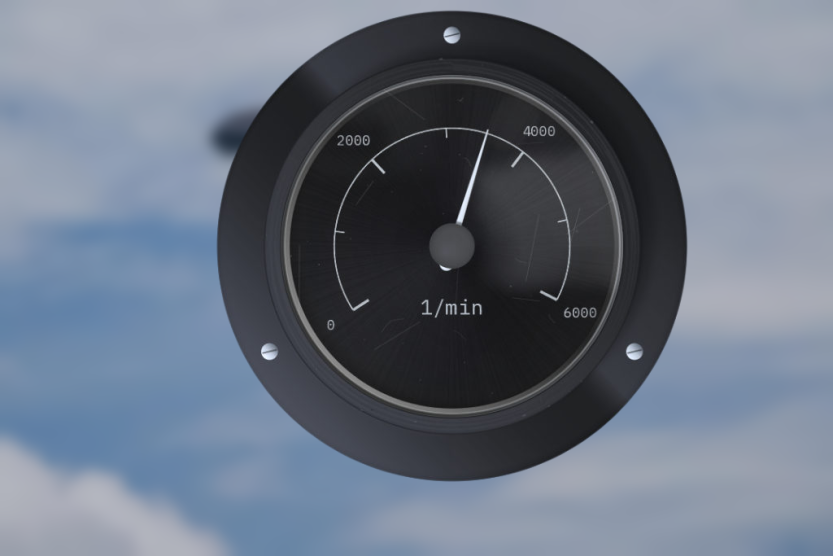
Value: 3500 rpm
